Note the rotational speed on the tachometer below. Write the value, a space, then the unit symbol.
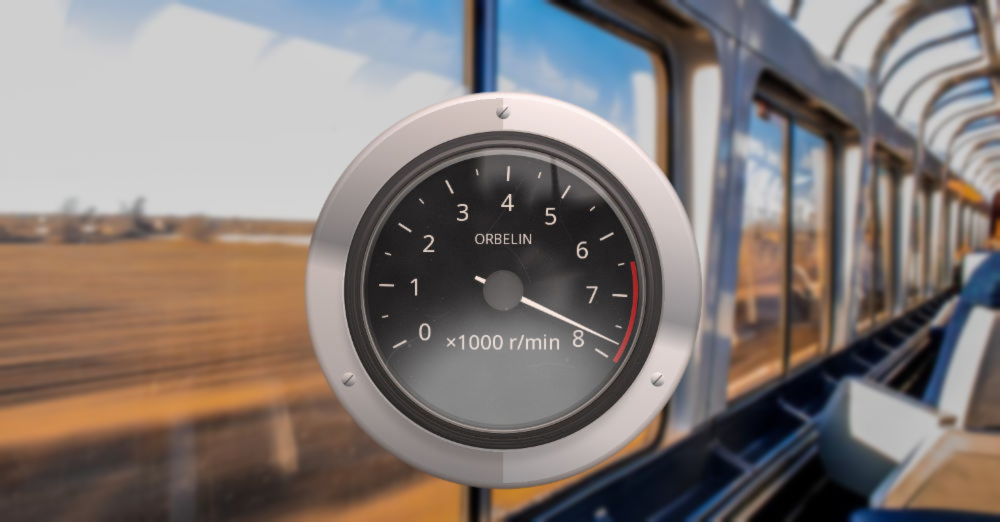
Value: 7750 rpm
